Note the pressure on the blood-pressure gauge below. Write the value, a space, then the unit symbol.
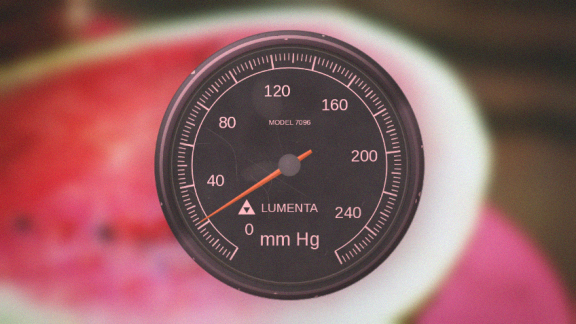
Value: 22 mmHg
